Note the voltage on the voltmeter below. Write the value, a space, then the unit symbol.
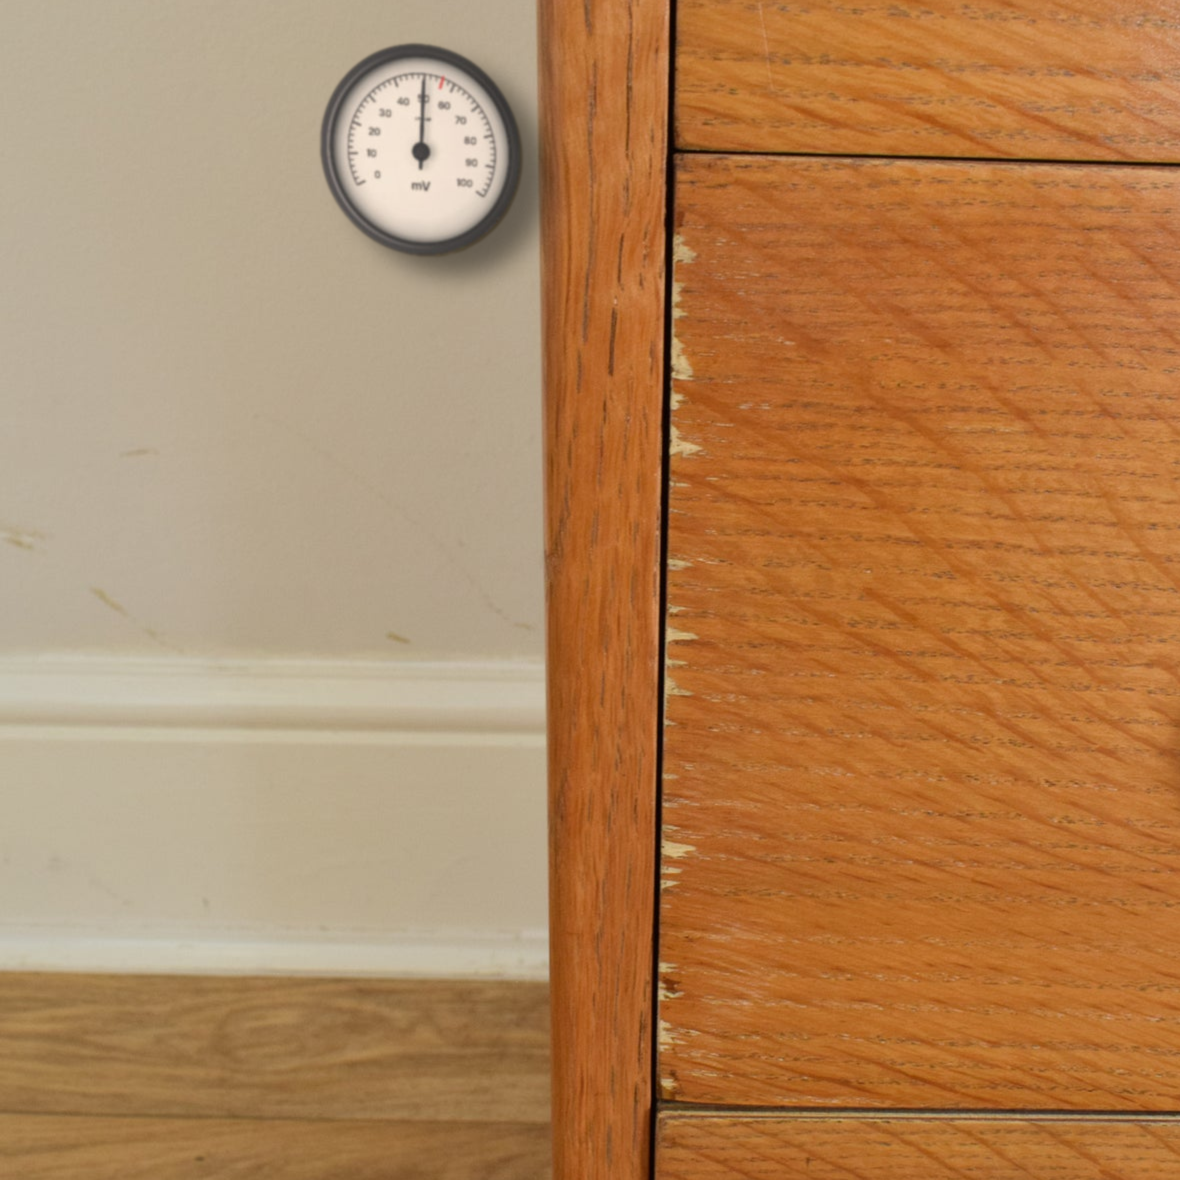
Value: 50 mV
